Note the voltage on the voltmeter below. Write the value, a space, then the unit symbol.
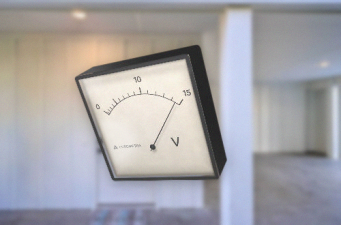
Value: 14.5 V
